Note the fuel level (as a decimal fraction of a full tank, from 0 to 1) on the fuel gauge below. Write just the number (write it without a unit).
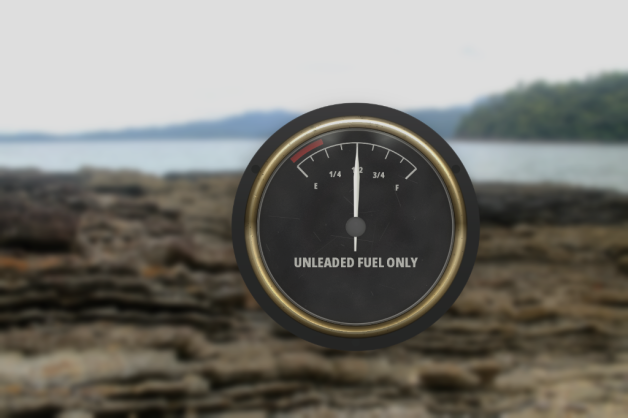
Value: 0.5
